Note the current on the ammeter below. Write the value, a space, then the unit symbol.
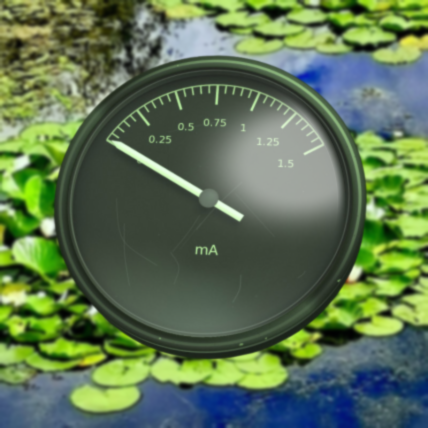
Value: 0 mA
